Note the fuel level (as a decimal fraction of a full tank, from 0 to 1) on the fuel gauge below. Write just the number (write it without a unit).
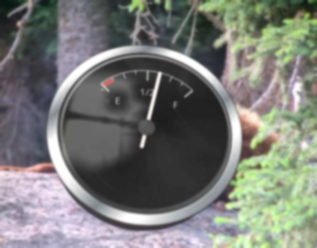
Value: 0.625
